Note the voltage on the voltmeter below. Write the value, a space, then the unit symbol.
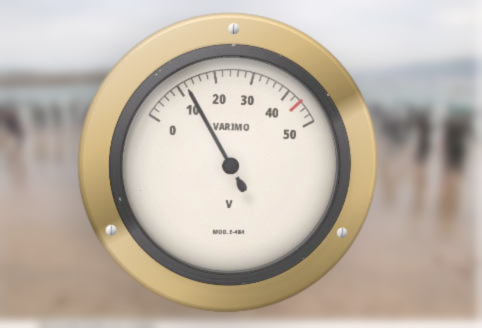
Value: 12 V
